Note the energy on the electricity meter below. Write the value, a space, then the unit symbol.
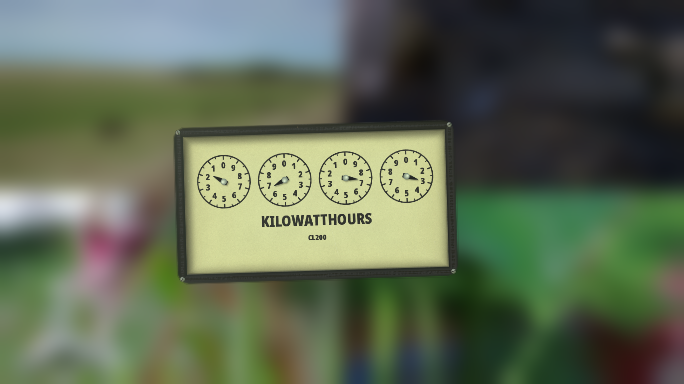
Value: 1673 kWh
